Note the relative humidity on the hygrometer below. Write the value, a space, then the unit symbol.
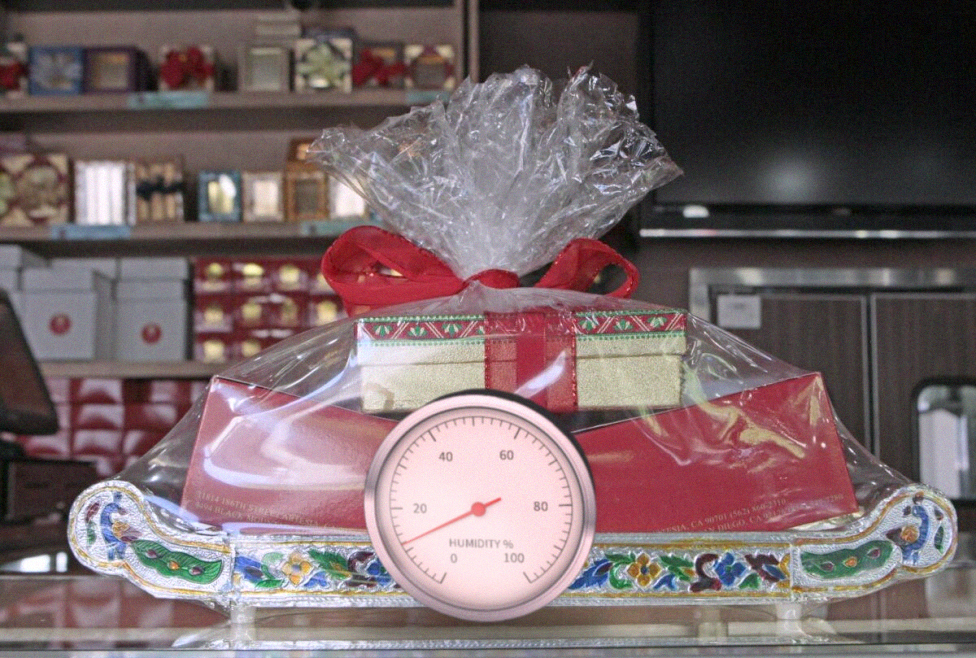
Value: 12 %
